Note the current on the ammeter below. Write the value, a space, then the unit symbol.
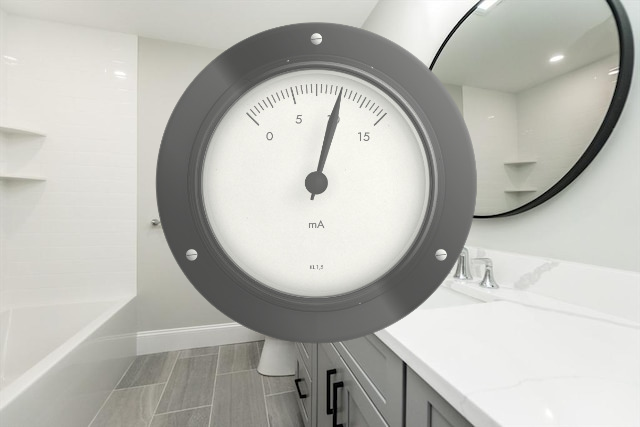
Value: 10 mA
